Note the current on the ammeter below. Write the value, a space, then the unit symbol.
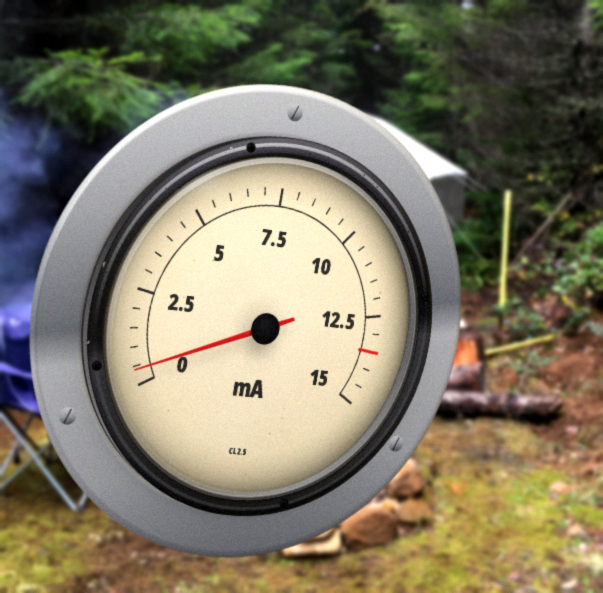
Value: 0.5 mA
